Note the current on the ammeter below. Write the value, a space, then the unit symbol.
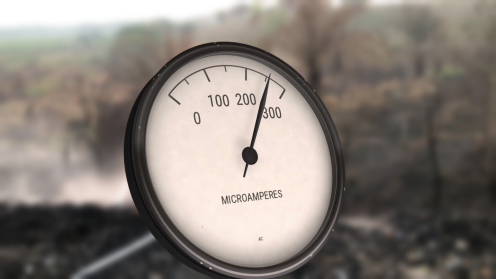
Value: 250 µA
